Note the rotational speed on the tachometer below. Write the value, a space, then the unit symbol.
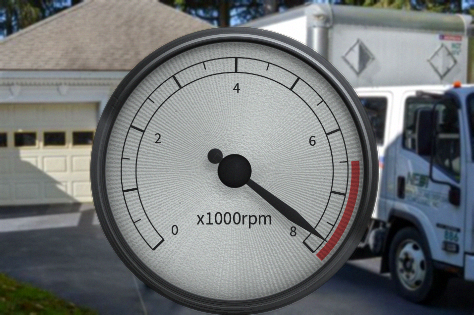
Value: 7750 rpm
